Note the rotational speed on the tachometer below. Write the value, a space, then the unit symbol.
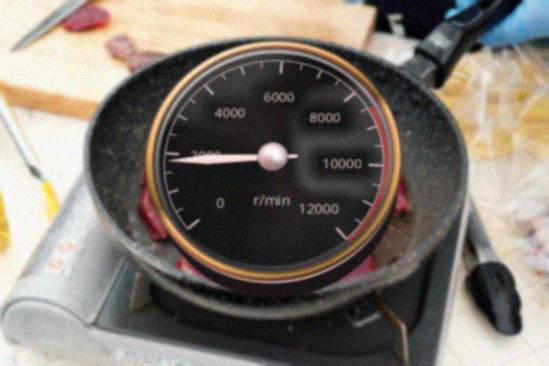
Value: 1750 rpm
